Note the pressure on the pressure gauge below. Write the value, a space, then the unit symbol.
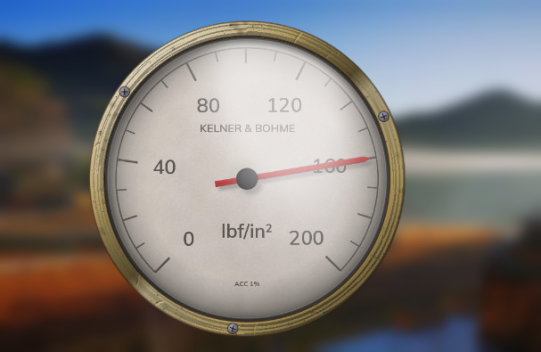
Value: 160 psi
